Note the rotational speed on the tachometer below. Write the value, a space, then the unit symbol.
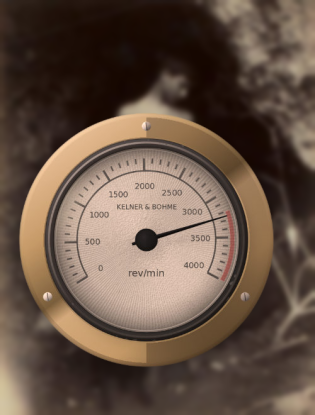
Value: 3250 rpm
